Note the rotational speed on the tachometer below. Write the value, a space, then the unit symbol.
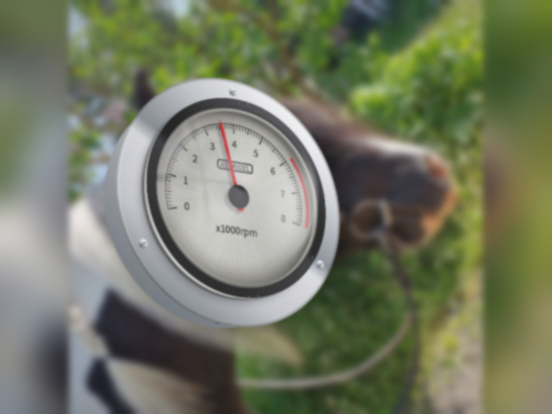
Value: 3500 rpm
